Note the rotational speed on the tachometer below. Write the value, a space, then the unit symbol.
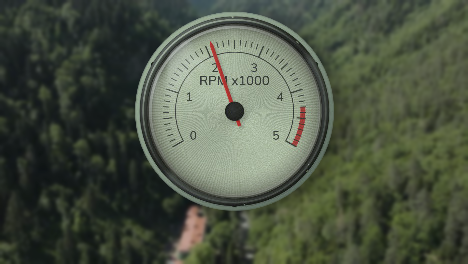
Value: 2100 rpm
